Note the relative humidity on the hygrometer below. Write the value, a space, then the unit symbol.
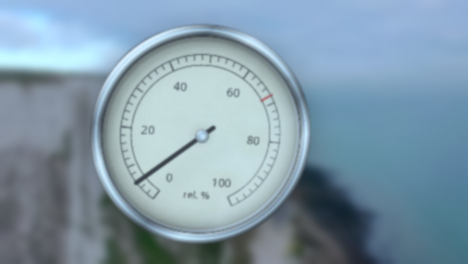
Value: 6 %
